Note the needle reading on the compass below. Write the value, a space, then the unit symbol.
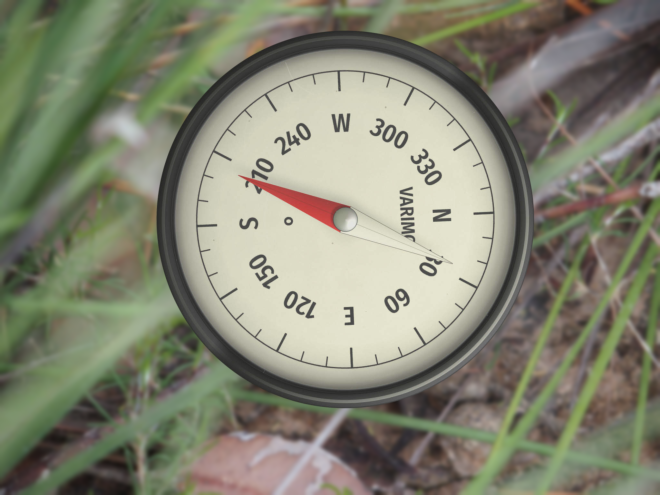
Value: 205 °
